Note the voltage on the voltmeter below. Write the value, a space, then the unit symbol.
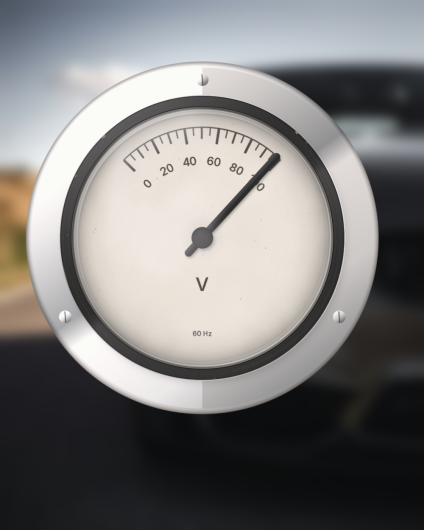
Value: 97.5 V
